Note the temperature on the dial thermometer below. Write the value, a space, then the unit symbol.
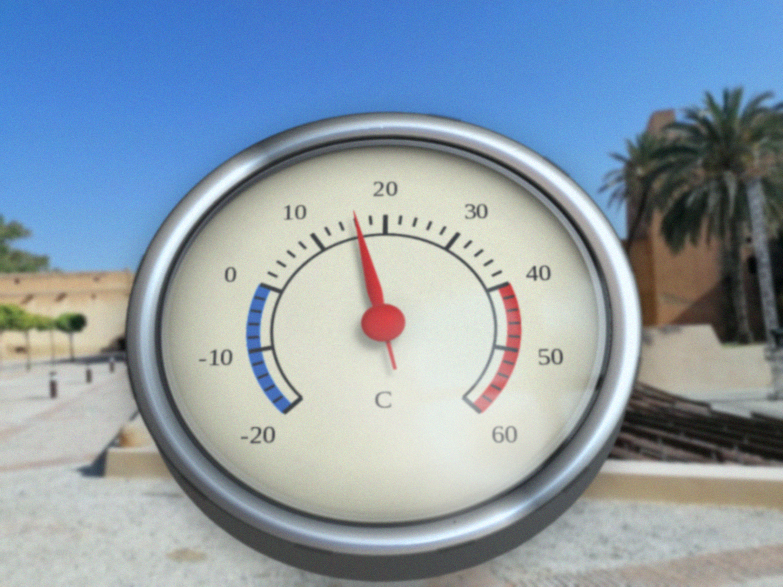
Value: 16 °C
